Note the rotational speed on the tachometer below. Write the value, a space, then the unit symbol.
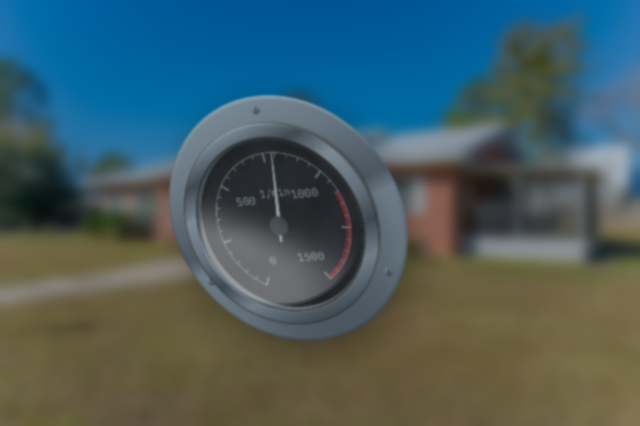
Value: 800 rpm
